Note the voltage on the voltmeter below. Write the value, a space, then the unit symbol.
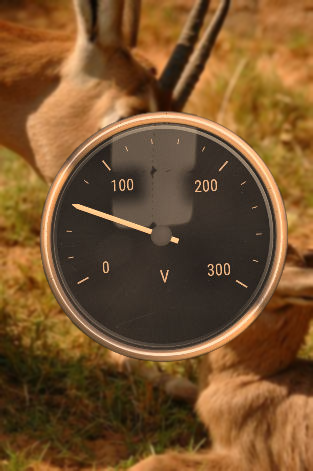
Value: 60 V
